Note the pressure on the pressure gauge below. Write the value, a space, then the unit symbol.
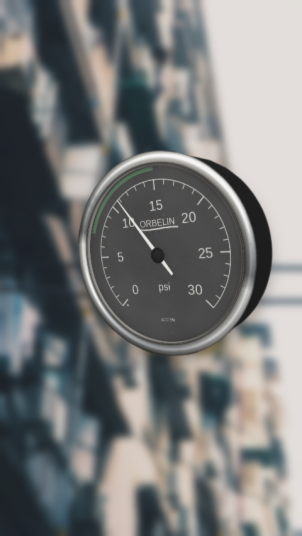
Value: 11 psi
